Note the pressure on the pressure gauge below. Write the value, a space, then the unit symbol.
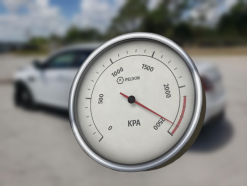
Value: 2400 kPa
